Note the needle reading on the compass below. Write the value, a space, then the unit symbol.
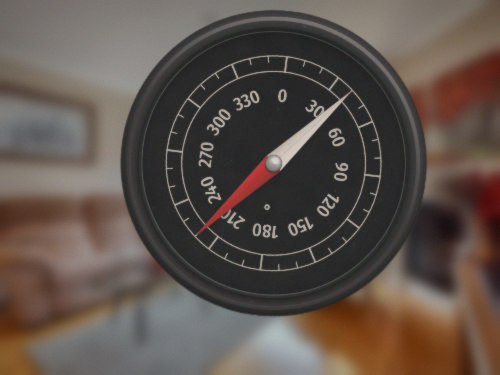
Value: 220 °
